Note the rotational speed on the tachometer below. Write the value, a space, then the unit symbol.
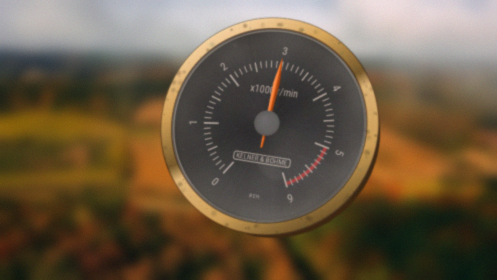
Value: 3000 rpm
